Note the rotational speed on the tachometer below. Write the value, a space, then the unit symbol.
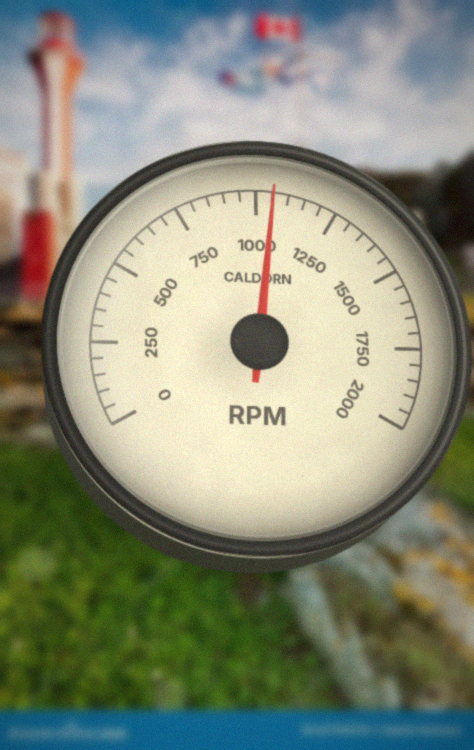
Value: 1050 rpm
